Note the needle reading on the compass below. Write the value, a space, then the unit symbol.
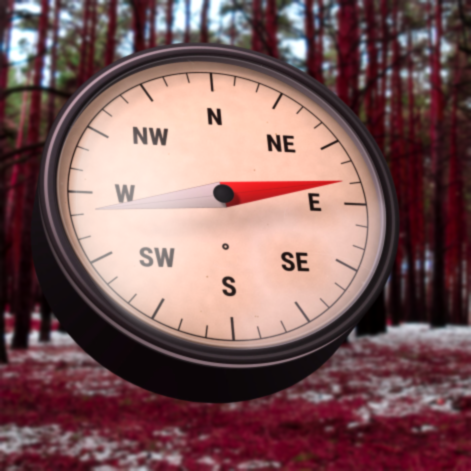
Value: 80 °
